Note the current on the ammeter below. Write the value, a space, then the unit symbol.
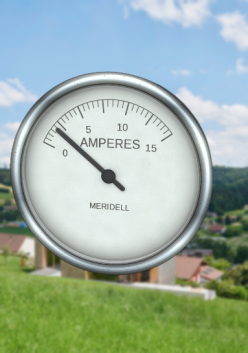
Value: 2 A
